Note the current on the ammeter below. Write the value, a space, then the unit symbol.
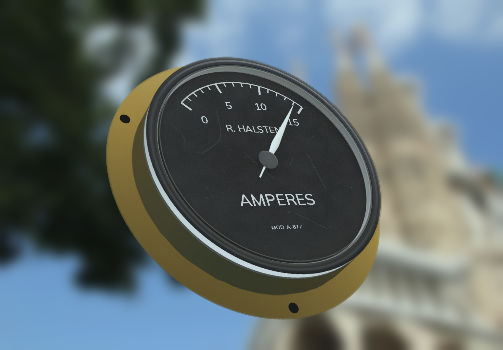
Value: 14 A
